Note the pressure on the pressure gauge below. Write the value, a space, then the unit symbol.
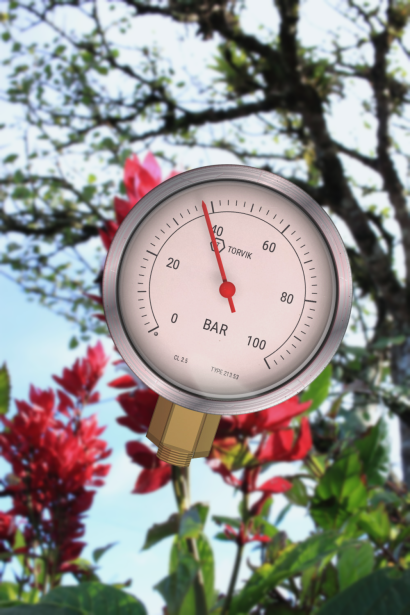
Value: 38 bar
